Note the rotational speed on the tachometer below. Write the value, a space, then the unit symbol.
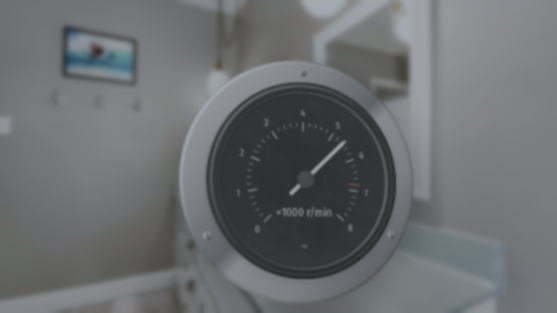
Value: 5400 rpm
